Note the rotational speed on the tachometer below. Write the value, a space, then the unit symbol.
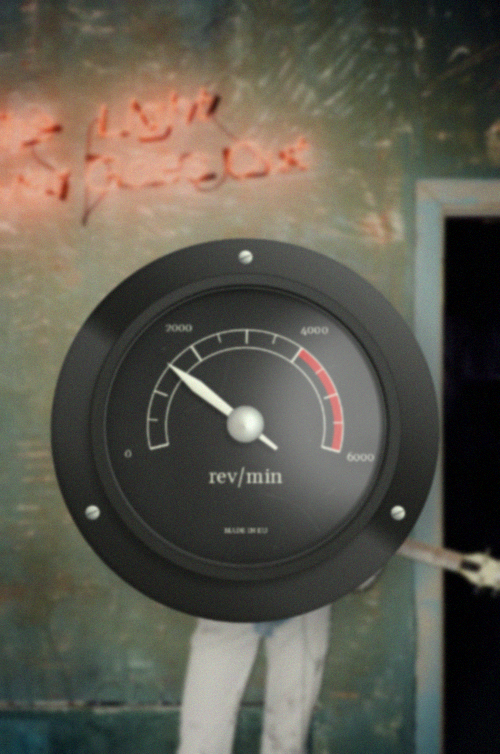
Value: 1500 rpm
